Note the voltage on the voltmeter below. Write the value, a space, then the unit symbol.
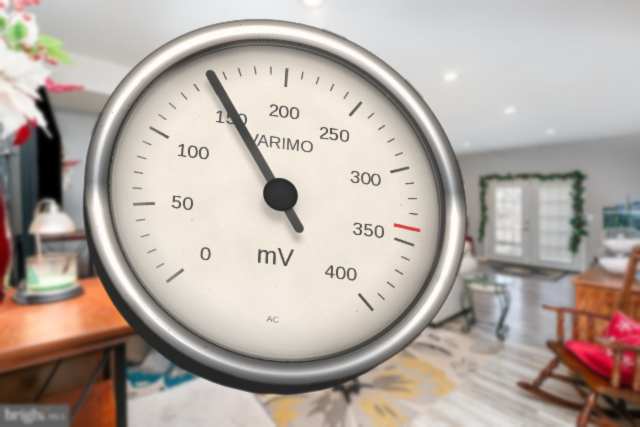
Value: 150 mV
